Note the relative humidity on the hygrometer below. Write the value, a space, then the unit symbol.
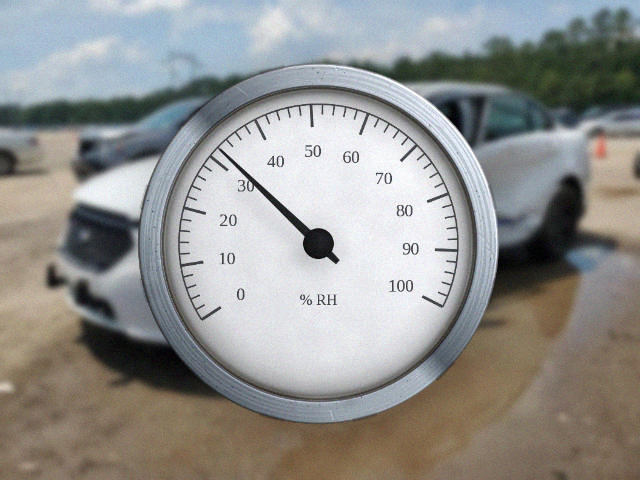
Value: 32 %
